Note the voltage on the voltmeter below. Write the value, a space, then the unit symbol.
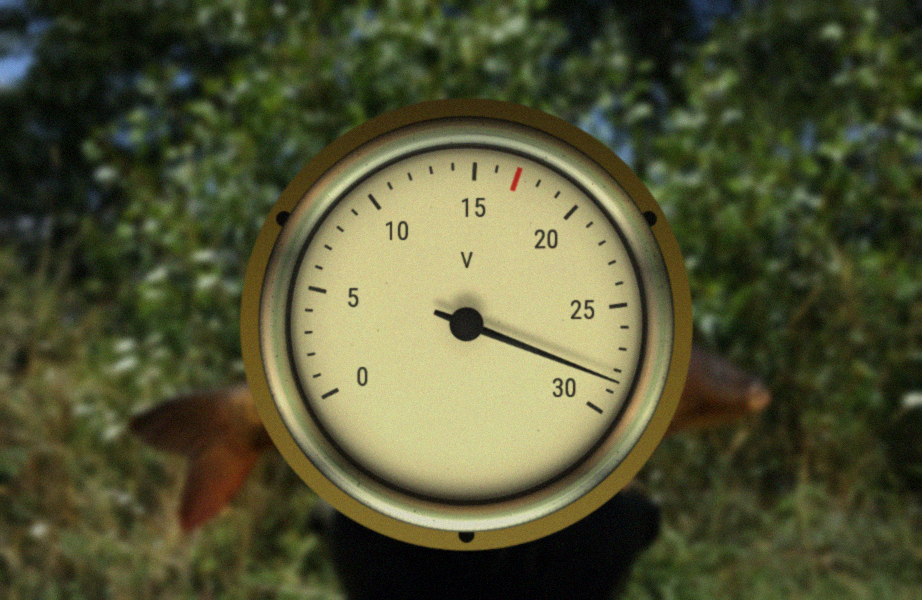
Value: 28.5 V
